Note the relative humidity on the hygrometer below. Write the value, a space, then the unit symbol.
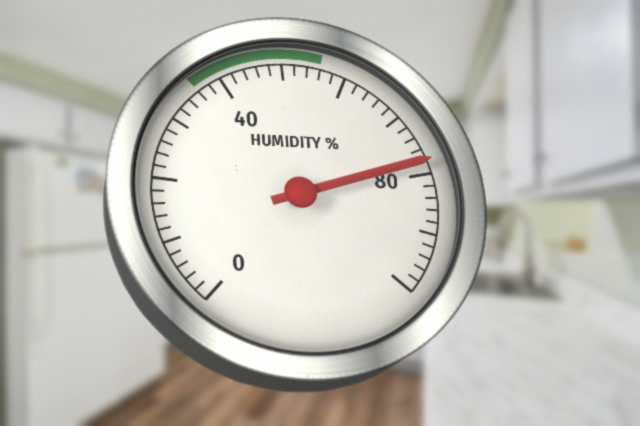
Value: 78 %
